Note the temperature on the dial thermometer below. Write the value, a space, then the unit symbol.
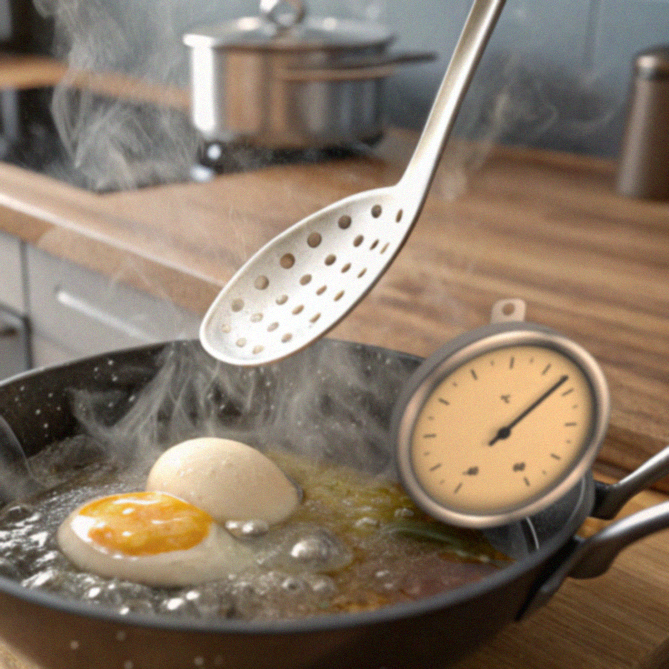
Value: 25 °C
